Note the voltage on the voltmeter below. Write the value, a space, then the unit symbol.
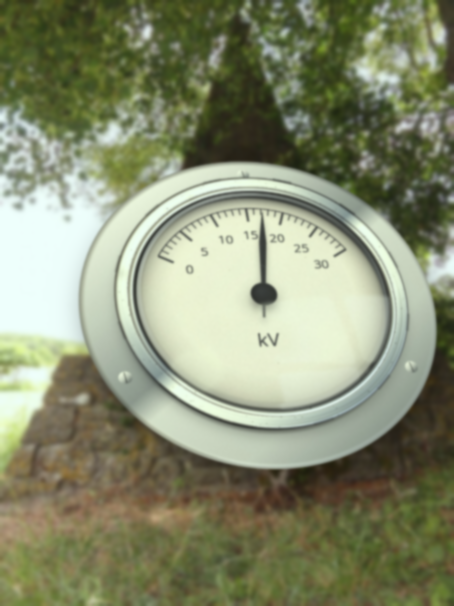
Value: 17 kV
